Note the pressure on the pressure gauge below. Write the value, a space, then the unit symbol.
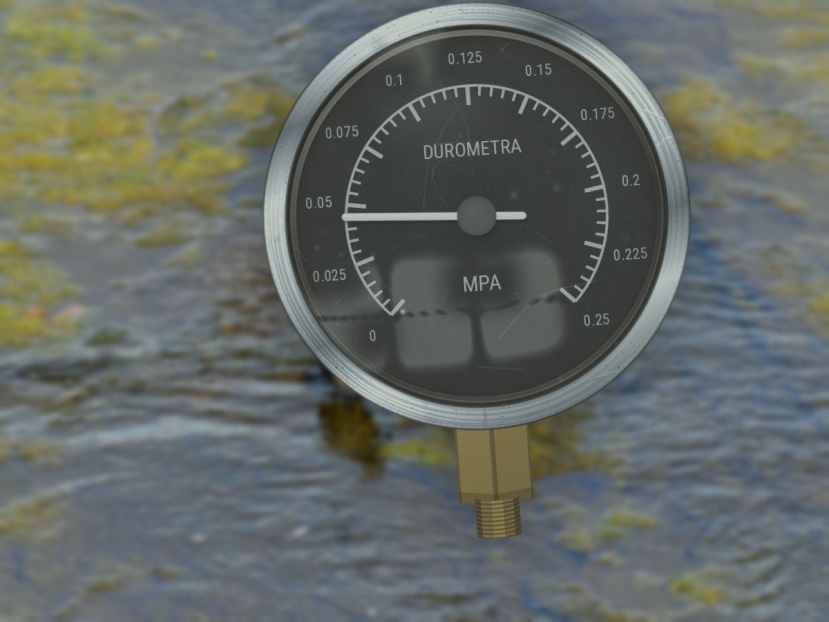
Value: 0.045 MPa
